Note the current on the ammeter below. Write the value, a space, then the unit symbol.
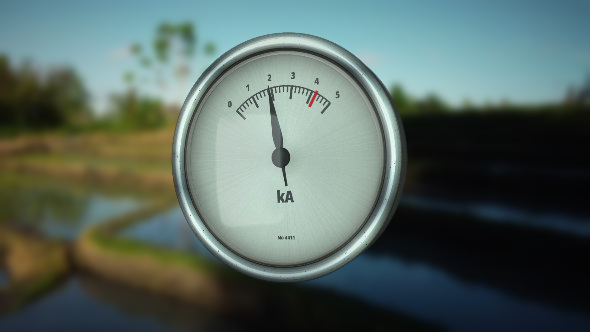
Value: 2 kA
